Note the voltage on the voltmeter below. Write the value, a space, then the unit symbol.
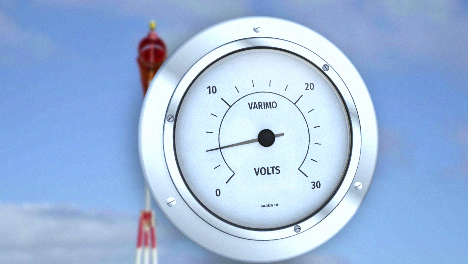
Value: 4 V
